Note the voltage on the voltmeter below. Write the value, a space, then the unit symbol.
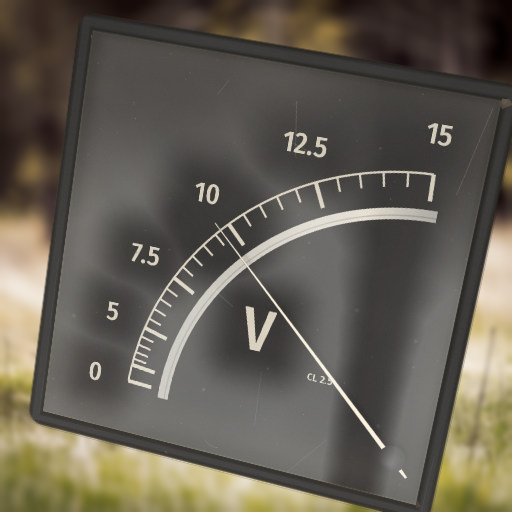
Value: 9.75 V
